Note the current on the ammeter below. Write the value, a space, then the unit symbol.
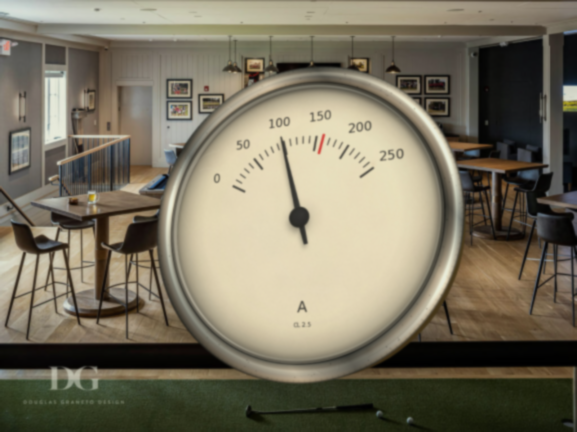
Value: 100 A
